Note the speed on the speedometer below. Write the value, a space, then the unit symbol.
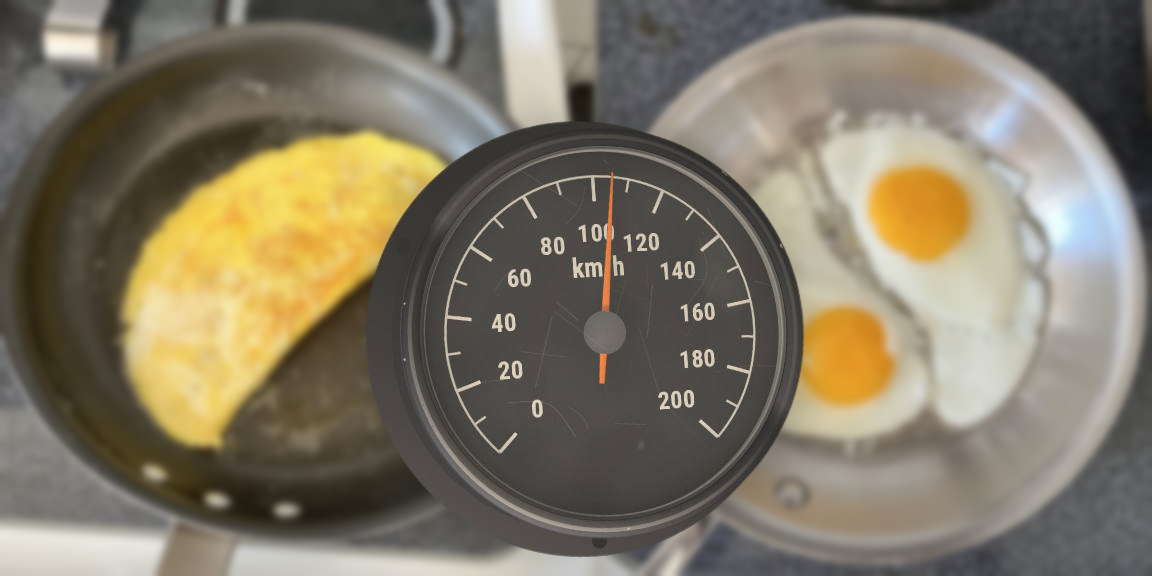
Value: 105 km/h
